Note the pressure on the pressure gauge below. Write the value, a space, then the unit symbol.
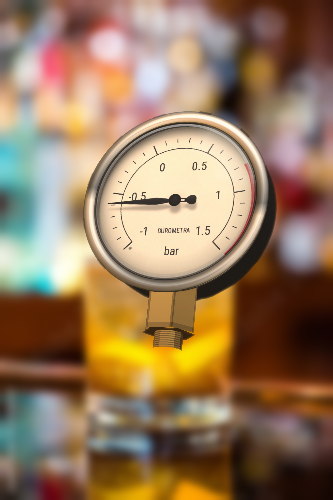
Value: -0.6 bar
